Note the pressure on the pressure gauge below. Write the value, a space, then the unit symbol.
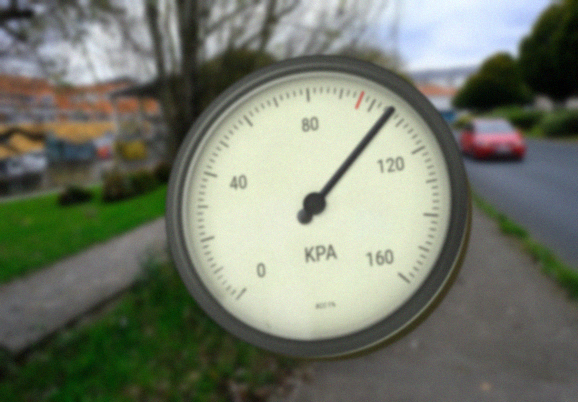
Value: 106 kPa
